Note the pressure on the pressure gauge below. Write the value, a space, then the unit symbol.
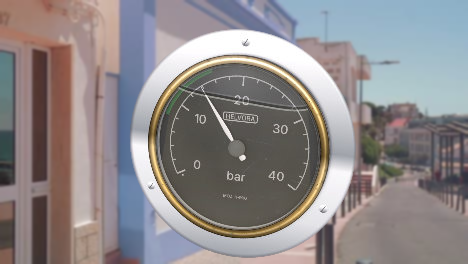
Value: 14 bar
